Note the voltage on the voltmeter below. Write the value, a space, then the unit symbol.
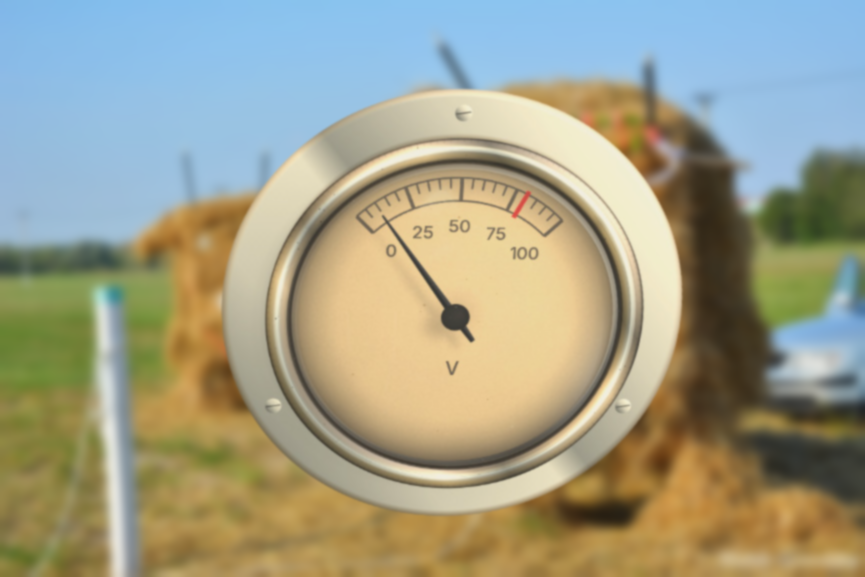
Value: 10 V
